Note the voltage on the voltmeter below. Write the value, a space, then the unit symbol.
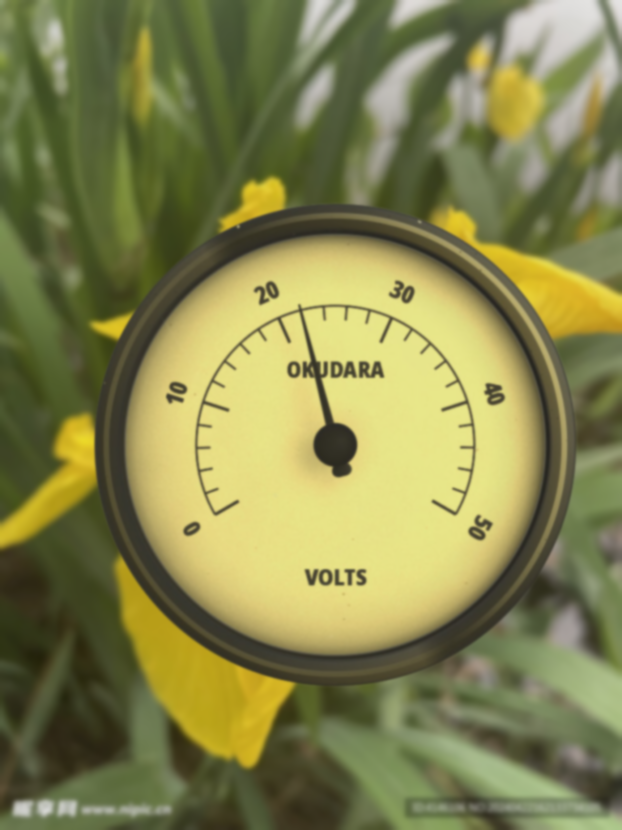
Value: 22 V
